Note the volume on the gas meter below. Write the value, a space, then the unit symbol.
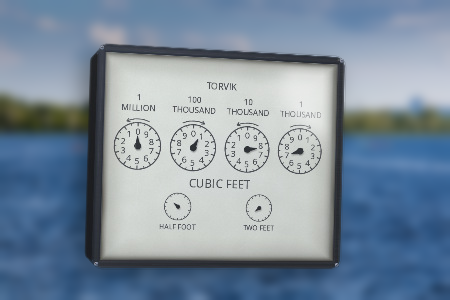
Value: 7700 ft³
